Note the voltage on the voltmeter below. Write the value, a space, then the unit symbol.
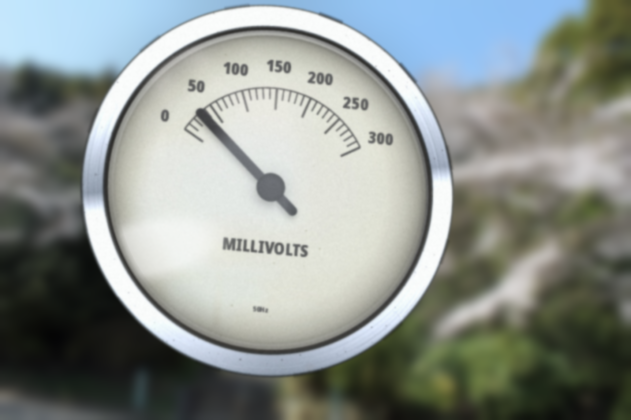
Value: 30 mV
